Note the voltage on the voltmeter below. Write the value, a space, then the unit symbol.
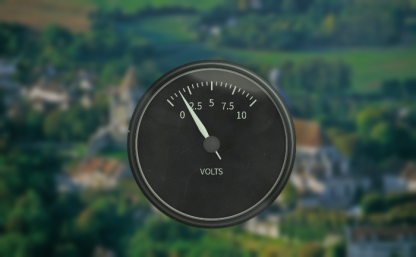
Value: 1.5 V
